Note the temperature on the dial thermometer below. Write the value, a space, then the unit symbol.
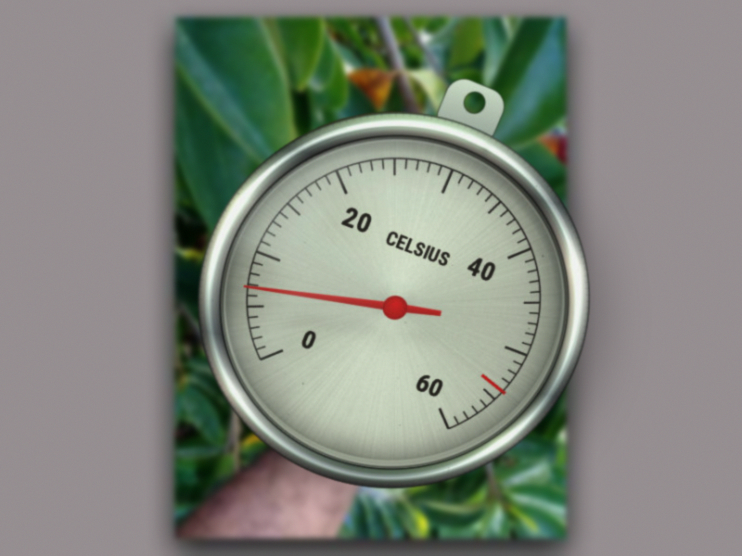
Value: 7 °C
